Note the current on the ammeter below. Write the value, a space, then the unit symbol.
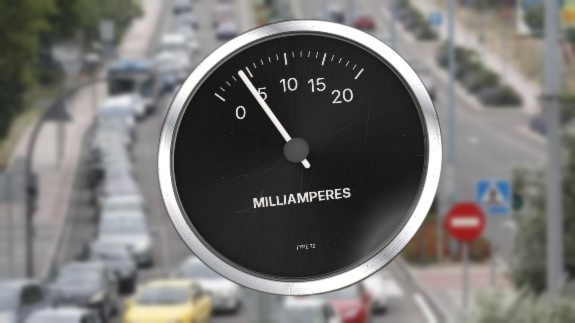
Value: 4 mA
